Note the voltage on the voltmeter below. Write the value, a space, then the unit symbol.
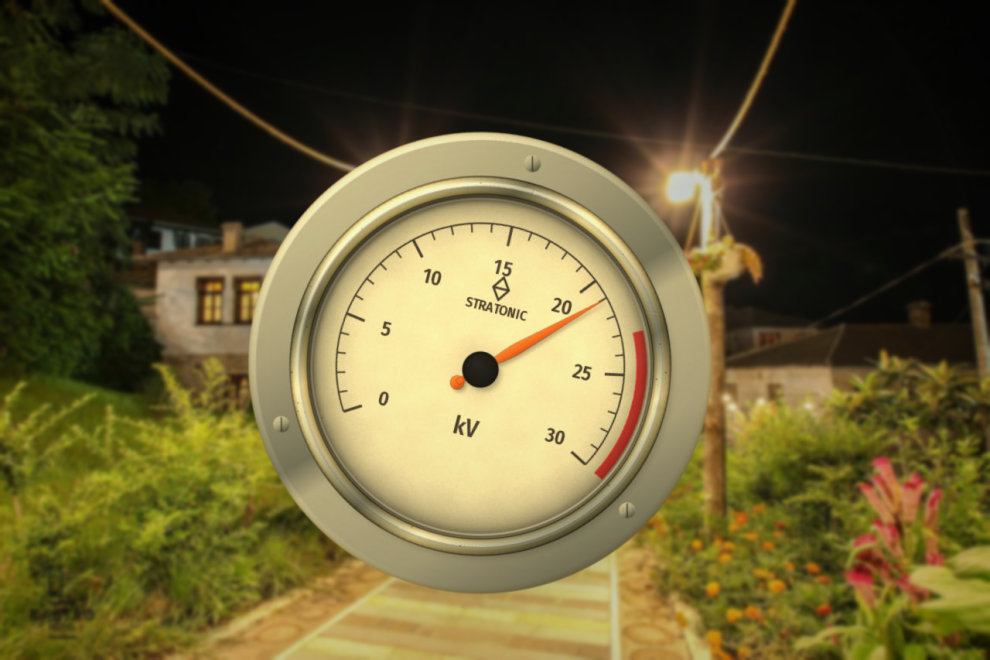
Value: 21 kV
